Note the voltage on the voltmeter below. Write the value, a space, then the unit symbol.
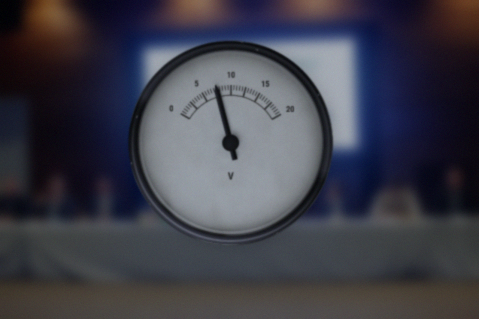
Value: 7.5 V
